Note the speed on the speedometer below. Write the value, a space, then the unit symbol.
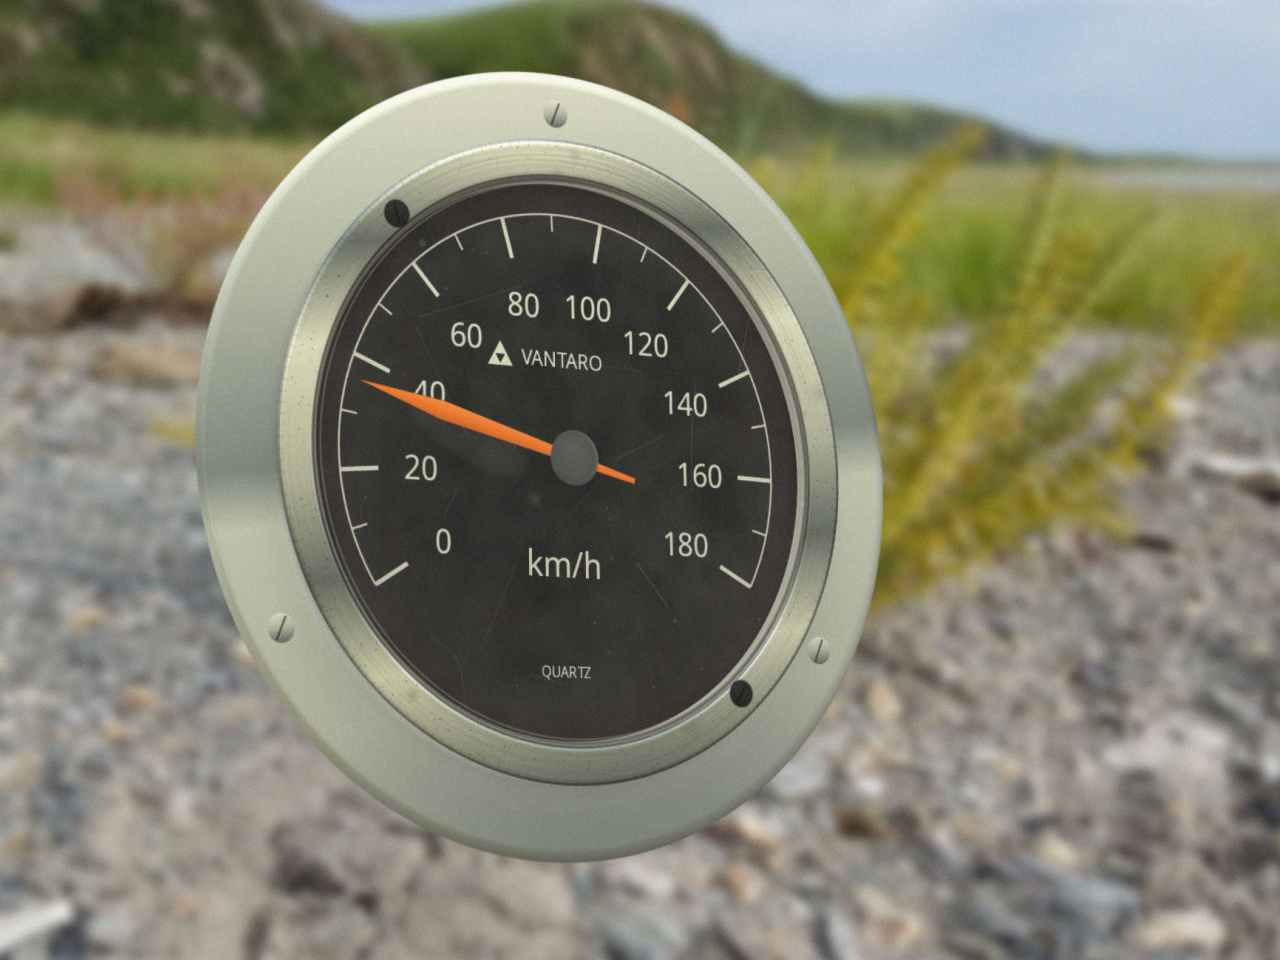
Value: 35 km/h
